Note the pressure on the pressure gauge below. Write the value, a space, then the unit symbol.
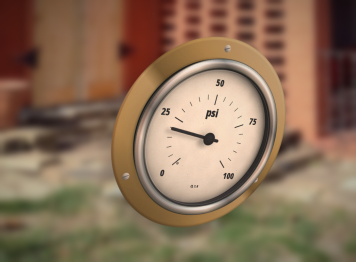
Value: 20 psi
